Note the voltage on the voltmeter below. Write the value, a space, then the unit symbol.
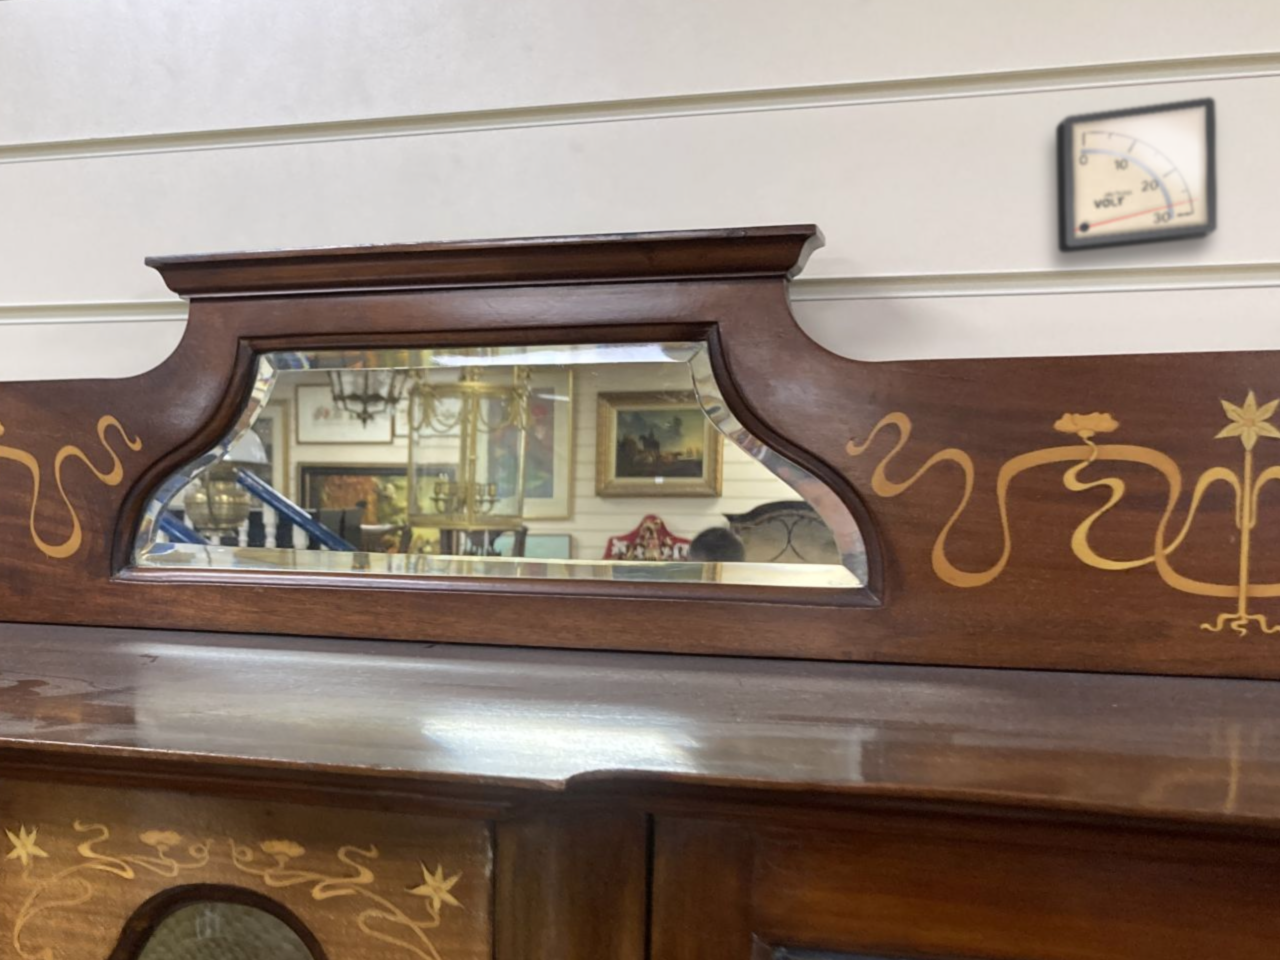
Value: 27.5 V
